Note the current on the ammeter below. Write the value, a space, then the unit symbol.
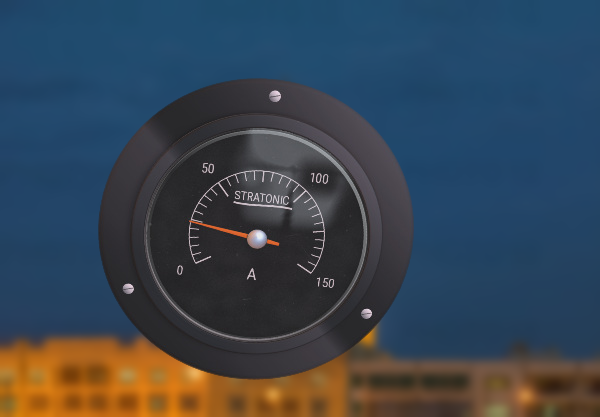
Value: 25 A
